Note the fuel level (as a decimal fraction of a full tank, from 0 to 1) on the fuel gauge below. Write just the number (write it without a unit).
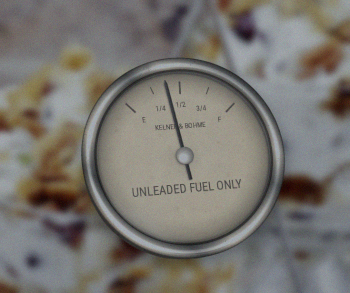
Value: 0.375
